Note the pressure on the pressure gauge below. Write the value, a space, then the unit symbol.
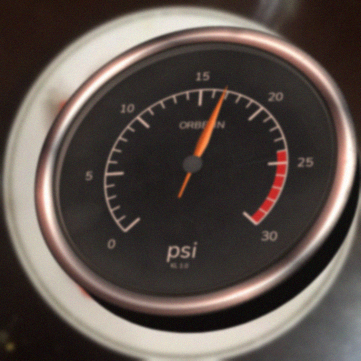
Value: 17 psi
